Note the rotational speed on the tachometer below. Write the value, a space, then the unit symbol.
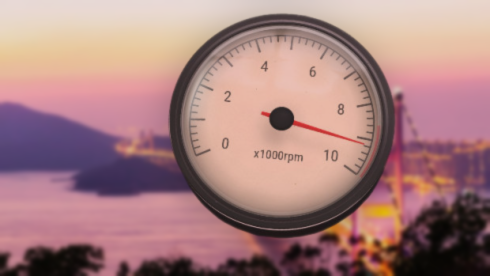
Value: 9200 rpm
